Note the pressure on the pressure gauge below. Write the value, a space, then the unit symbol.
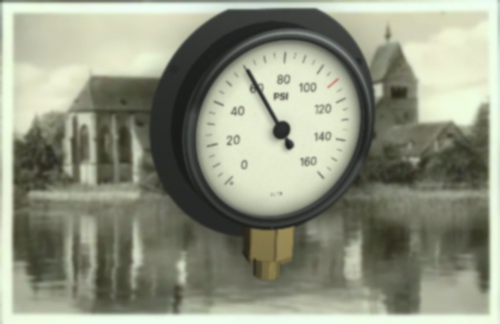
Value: 60 psi
